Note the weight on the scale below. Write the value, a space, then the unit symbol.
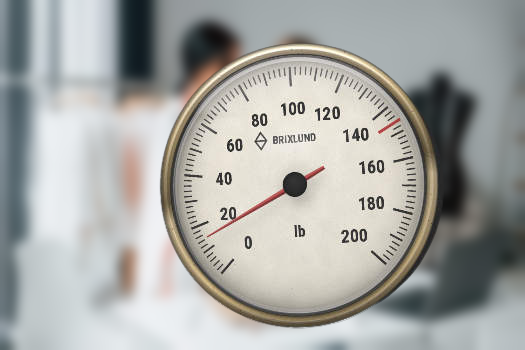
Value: 14 lb
